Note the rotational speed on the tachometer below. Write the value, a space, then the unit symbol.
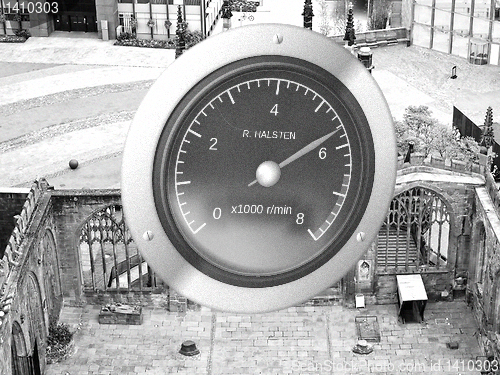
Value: 5600 rpm
